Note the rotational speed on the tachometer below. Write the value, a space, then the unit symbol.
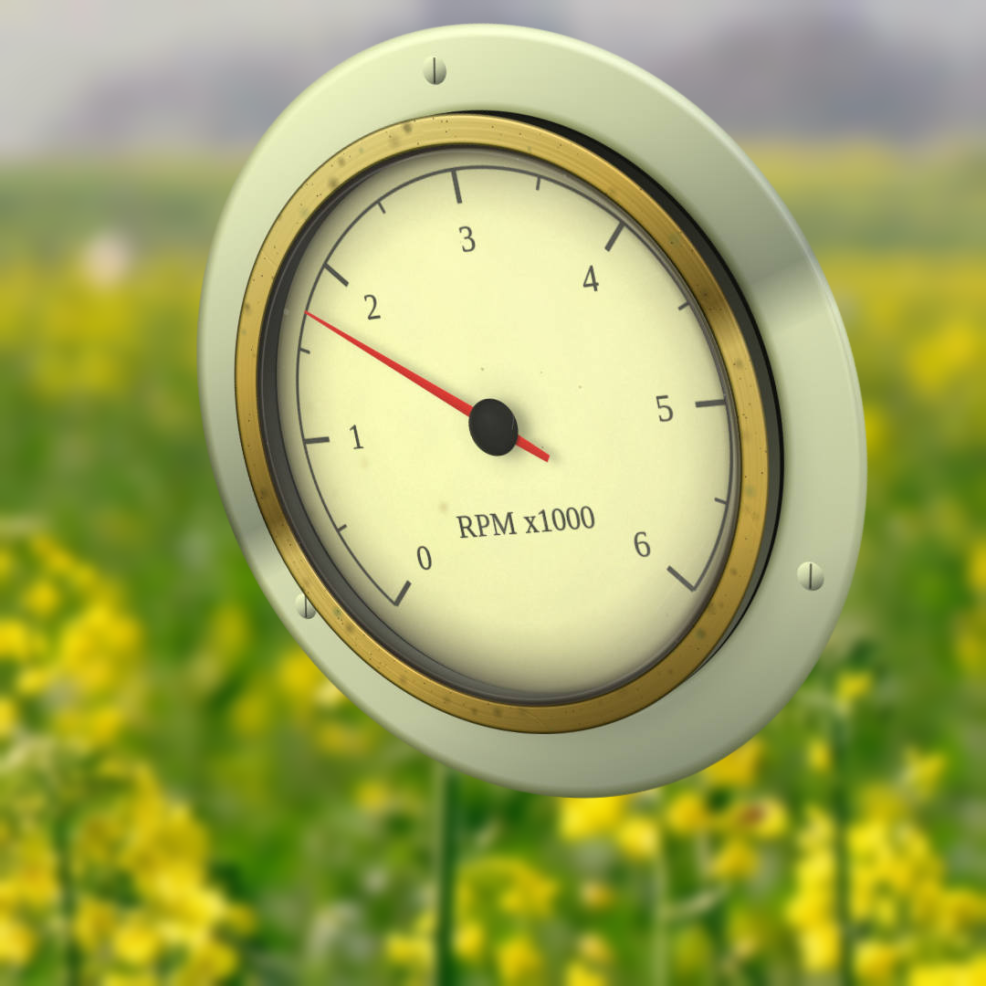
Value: 1750 rpm
